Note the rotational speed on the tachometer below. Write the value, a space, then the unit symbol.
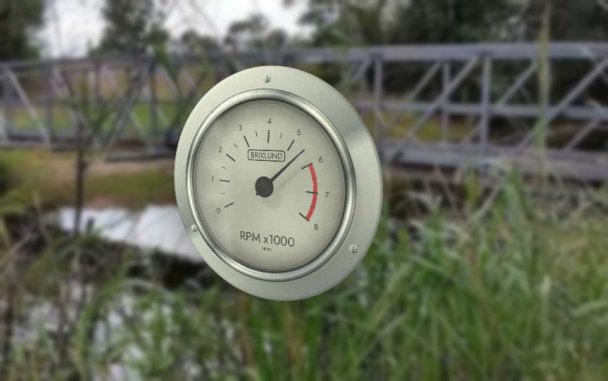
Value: 5500 rpm
